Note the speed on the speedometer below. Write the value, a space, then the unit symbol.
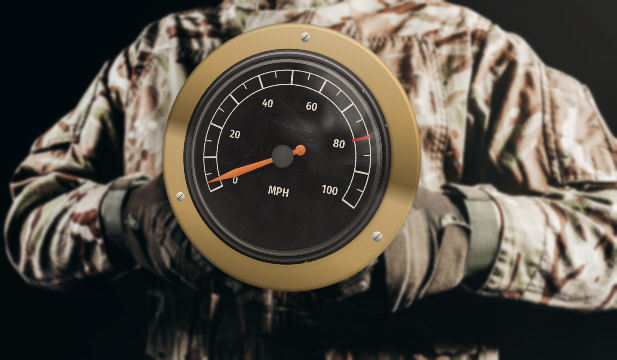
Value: 2.5 mph
